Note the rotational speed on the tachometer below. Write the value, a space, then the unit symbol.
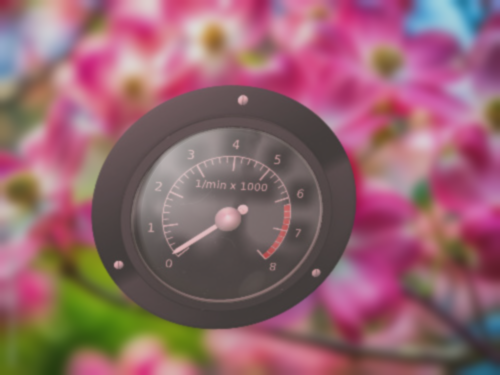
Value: 200 rpm
